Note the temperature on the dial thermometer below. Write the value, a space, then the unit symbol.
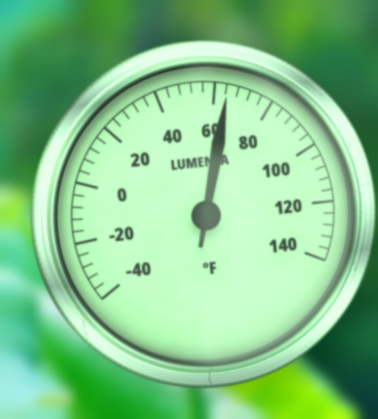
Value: 64 °F
